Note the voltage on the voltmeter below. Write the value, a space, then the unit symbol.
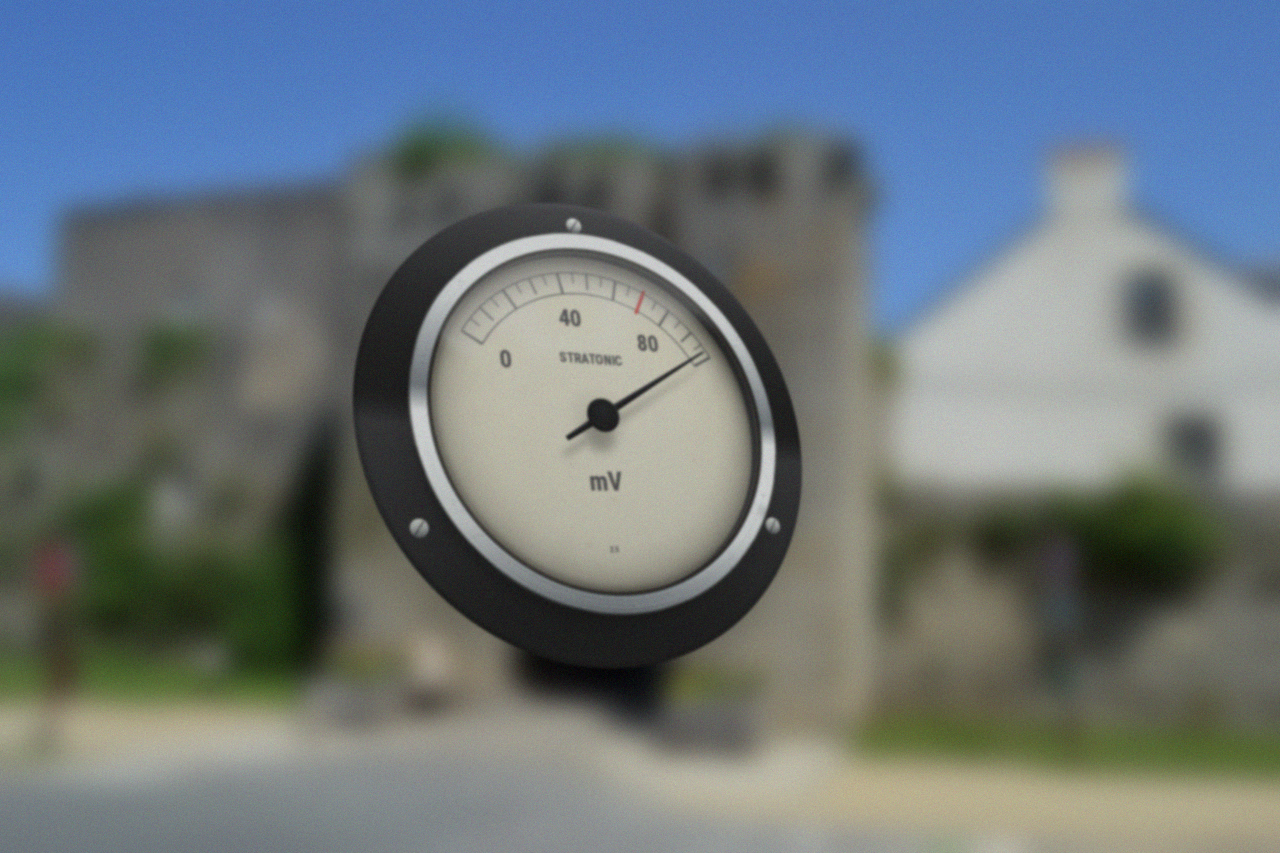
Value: 97.5 mV
